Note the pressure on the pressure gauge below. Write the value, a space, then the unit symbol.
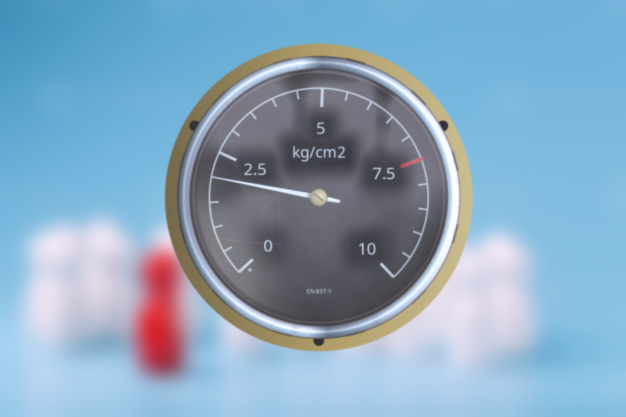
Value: 2 kg/cm²
